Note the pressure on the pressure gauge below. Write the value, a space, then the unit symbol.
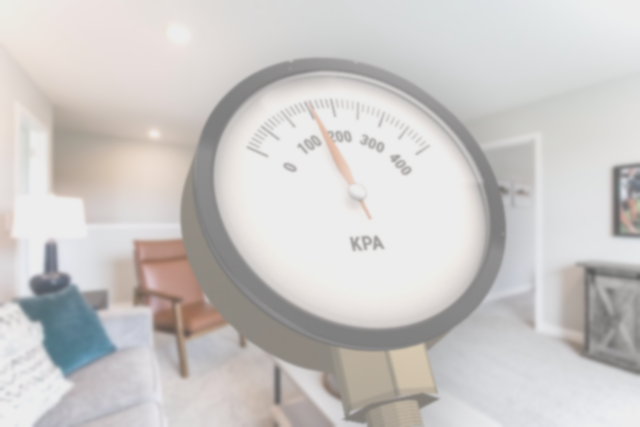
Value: 150 kPa
